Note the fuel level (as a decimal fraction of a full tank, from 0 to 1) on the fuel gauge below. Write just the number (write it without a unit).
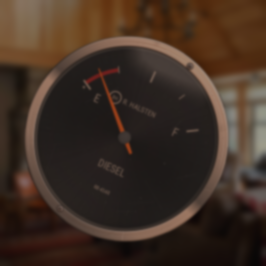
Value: 0.125
